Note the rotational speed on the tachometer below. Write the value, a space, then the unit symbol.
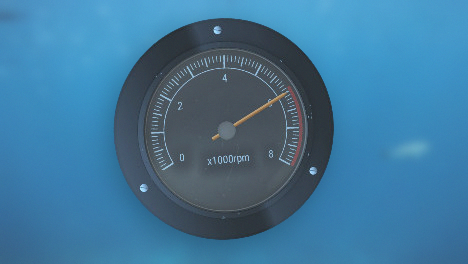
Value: 6000 rpm
